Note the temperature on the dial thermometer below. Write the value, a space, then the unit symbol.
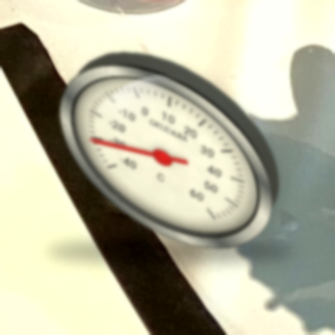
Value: -30 °C
